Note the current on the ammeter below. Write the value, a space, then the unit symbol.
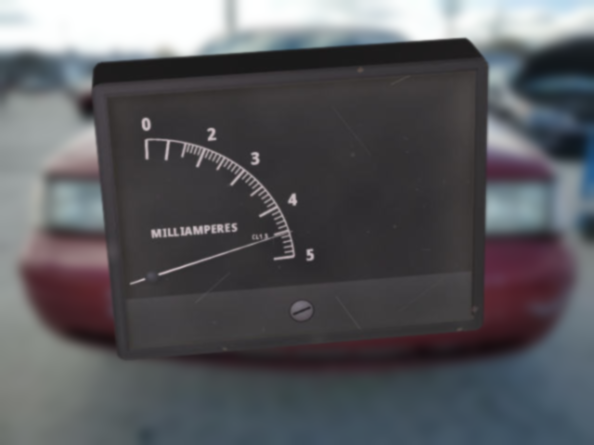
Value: 4.5 mA
